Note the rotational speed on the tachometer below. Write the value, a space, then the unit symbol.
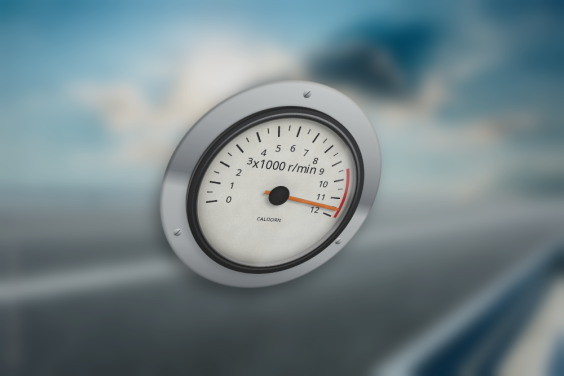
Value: 11500 rpm
